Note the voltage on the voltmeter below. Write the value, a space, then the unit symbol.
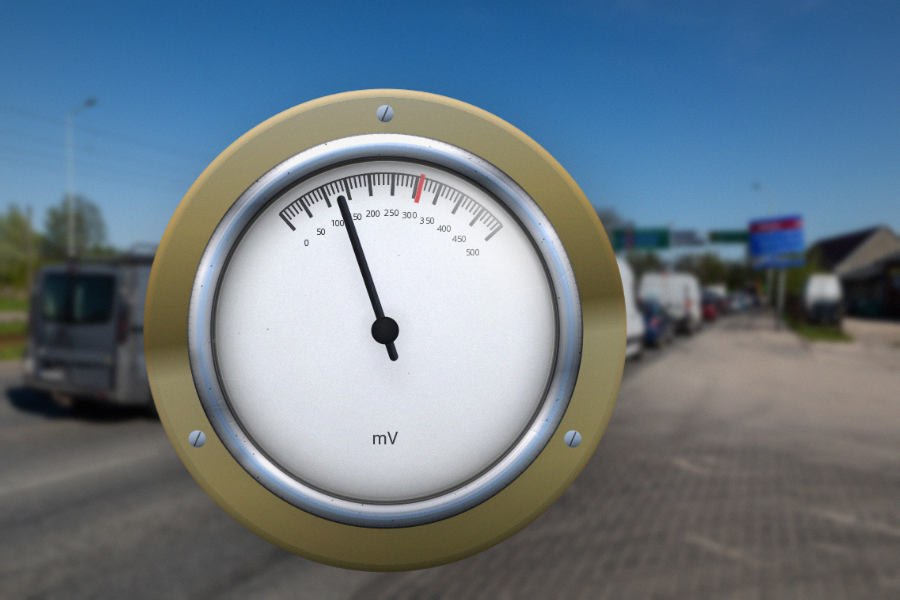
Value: 130 mV
